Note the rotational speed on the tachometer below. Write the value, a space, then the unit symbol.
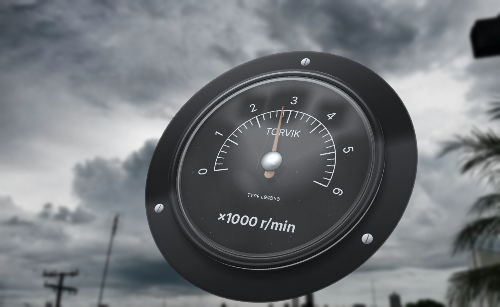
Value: 2800 rpm
